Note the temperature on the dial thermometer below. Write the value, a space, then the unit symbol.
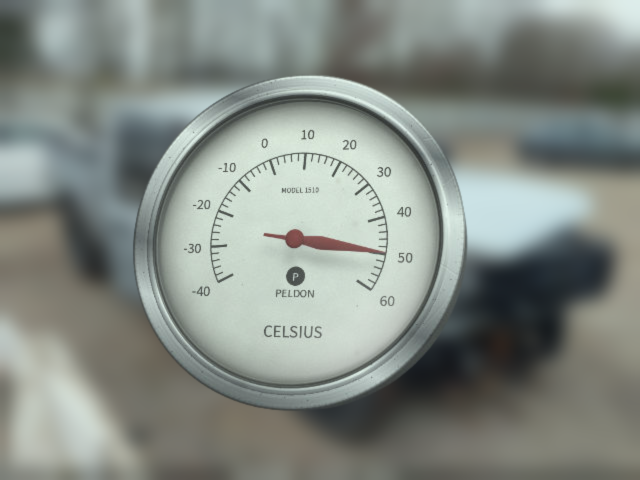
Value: 50 °C
